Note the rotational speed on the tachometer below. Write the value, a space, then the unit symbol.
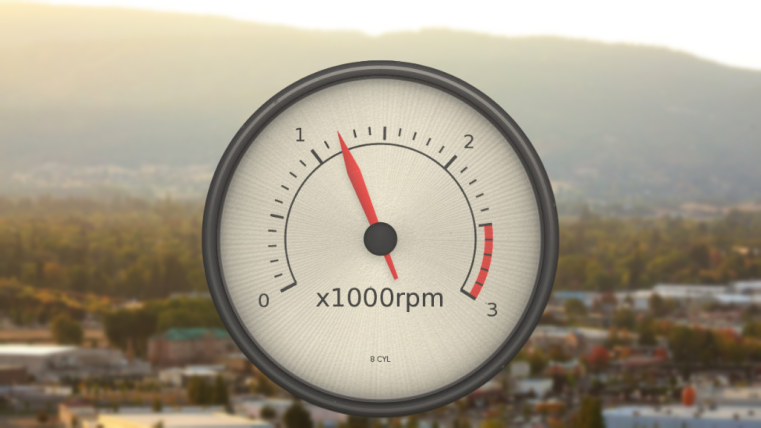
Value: 1200 rpm
